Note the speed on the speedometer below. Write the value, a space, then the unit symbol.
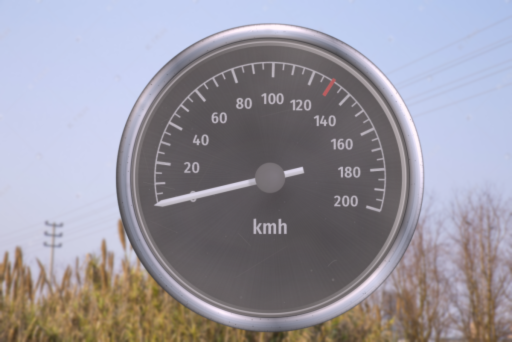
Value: 0 km/h
